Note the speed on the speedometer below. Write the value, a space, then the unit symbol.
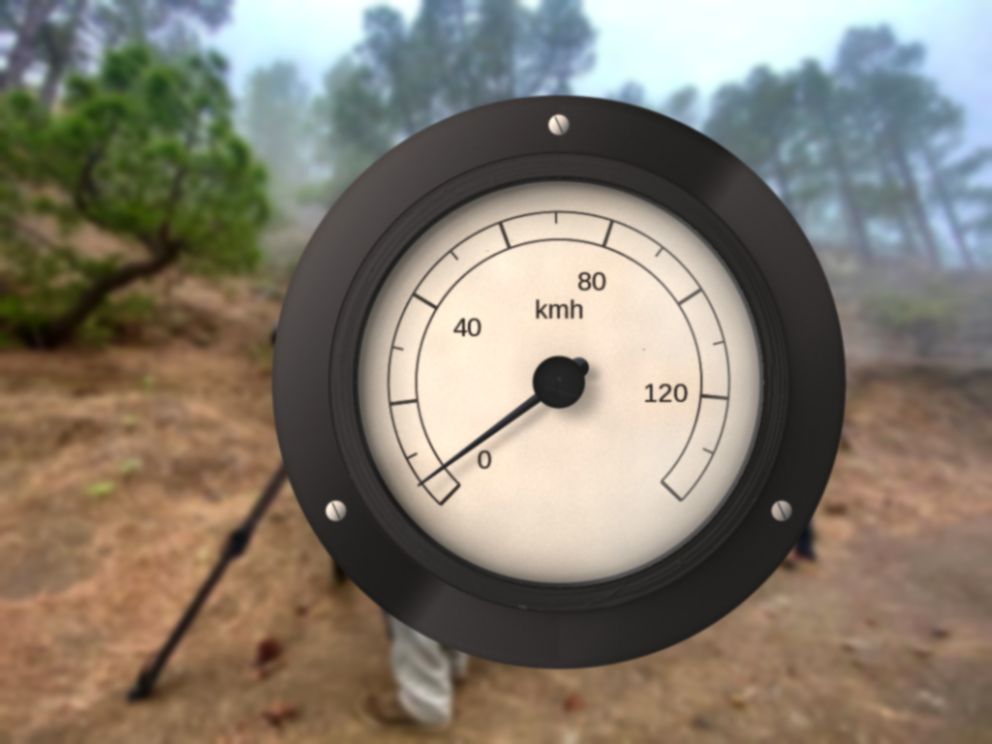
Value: 5 km/h
